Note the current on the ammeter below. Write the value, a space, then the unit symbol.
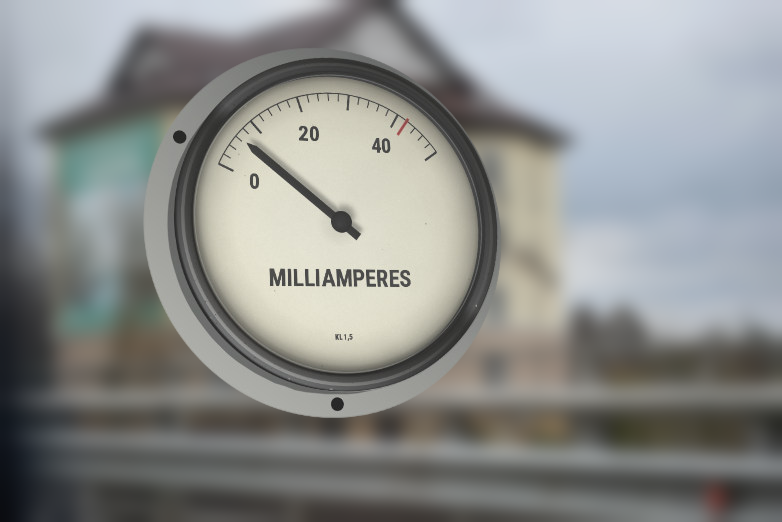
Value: 6 mA
